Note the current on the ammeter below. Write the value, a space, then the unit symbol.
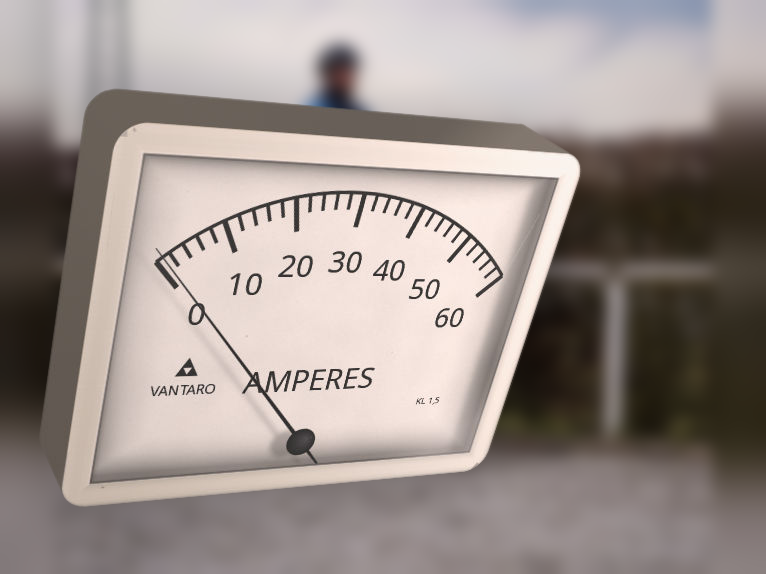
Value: 1 A
